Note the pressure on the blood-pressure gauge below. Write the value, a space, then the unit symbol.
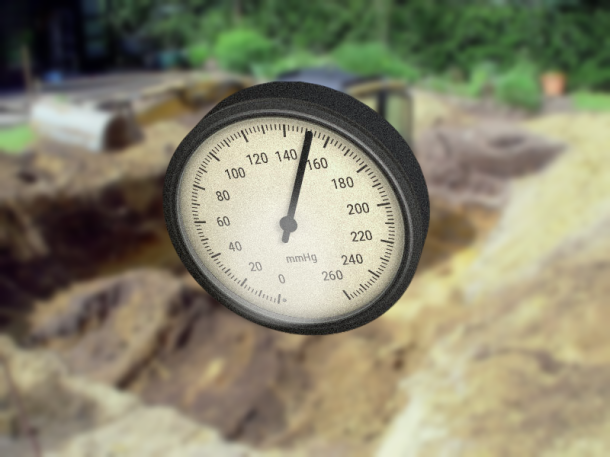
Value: 152 mmHg
